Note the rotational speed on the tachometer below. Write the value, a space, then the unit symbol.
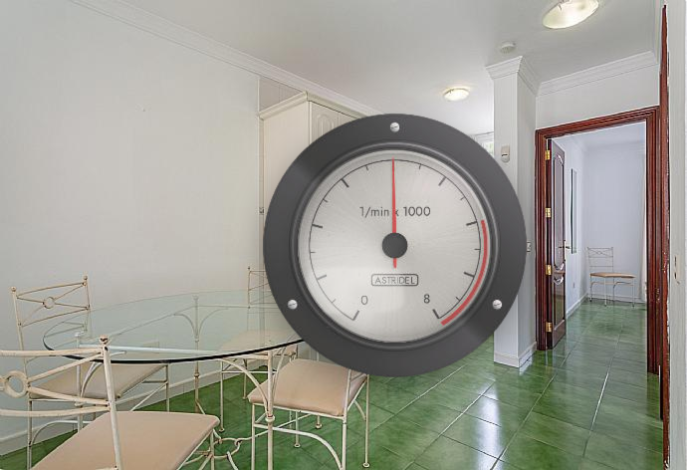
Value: 4000 rpm
